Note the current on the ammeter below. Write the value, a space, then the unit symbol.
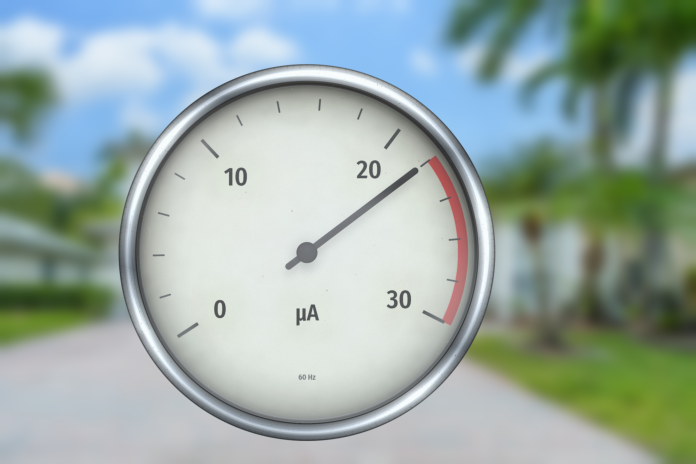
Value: 22 µA
